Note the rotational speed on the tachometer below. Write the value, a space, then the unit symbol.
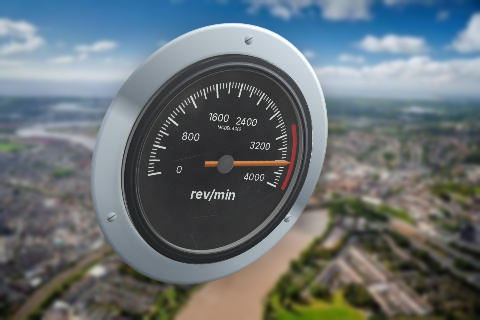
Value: 3600 rpm
